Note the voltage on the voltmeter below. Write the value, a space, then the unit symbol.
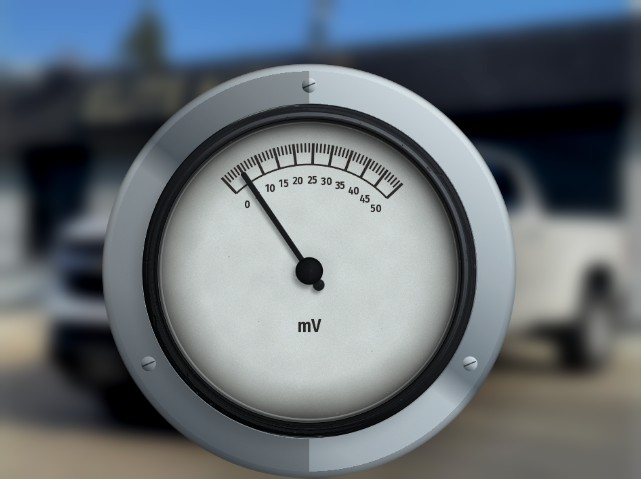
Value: 5 mV
